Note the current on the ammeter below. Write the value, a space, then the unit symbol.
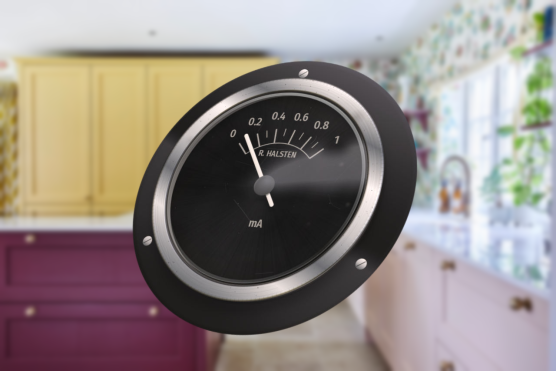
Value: 0.1 mA
